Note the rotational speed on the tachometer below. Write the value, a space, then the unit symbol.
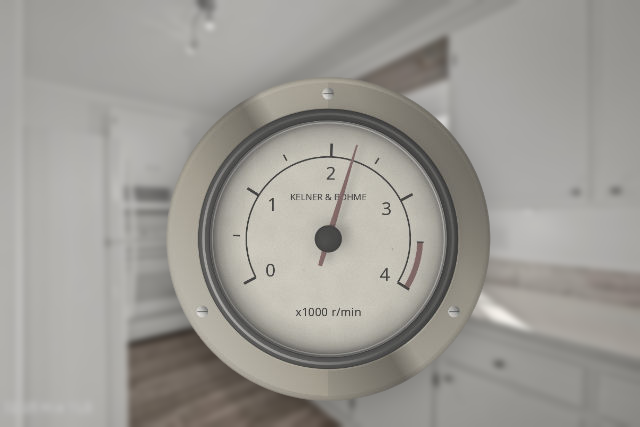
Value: 2250 rpm
